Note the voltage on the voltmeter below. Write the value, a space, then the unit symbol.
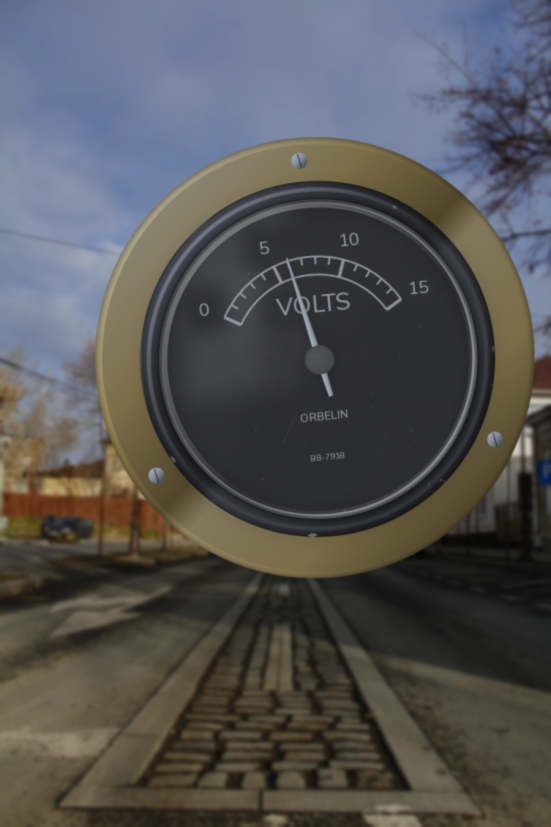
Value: 6 V
